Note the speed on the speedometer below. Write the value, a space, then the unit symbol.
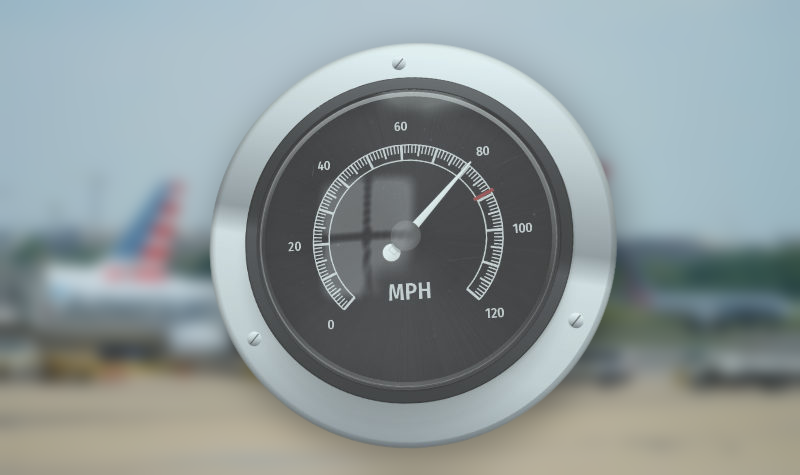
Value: 80 mph
